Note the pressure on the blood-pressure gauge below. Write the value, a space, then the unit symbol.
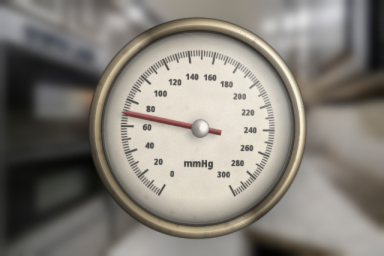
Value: 70 mmHg
